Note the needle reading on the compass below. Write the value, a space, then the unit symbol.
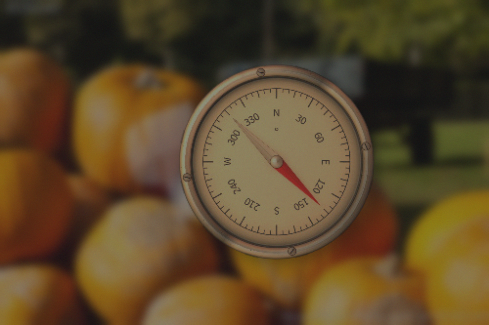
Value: 135 °
